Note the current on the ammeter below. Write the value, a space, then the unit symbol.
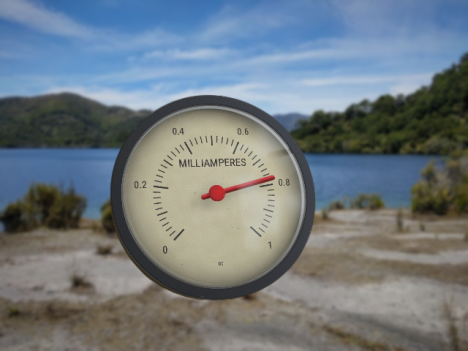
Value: 0.78 mA
